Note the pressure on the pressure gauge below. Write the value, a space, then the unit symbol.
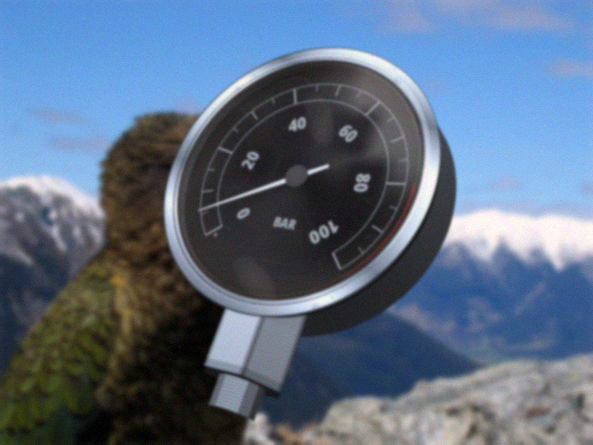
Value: 5 bar
